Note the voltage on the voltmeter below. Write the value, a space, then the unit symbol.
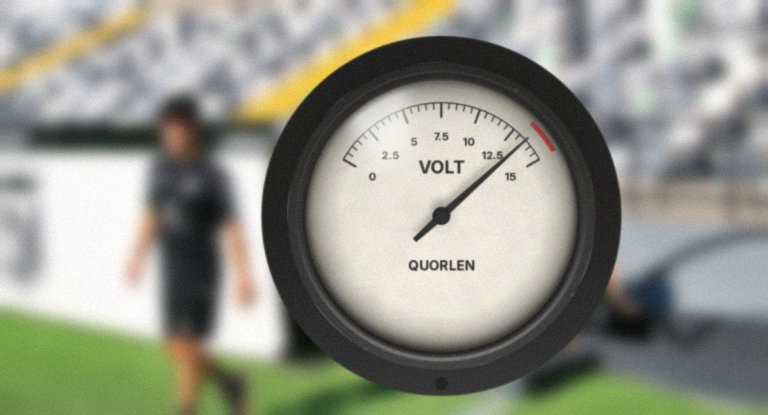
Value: 13.5 V
